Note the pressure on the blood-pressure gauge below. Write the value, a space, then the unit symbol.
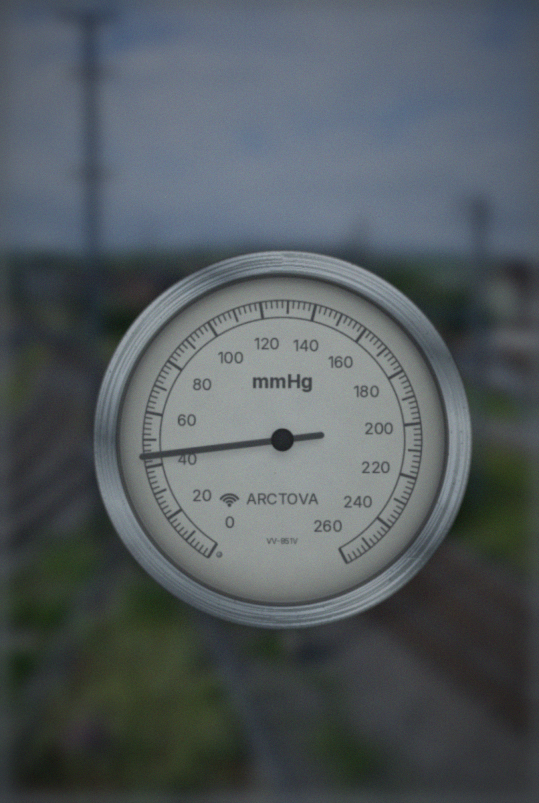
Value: 44 mmHg
